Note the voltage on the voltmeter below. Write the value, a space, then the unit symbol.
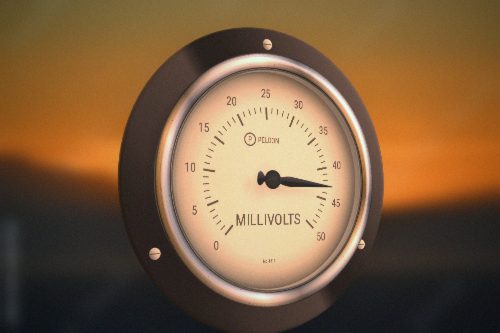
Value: 43 mV
